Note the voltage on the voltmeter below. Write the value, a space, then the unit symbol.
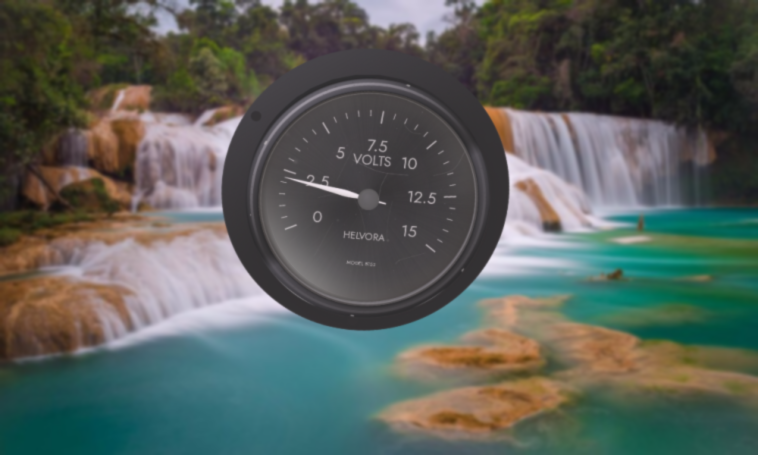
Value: 2.25 V
